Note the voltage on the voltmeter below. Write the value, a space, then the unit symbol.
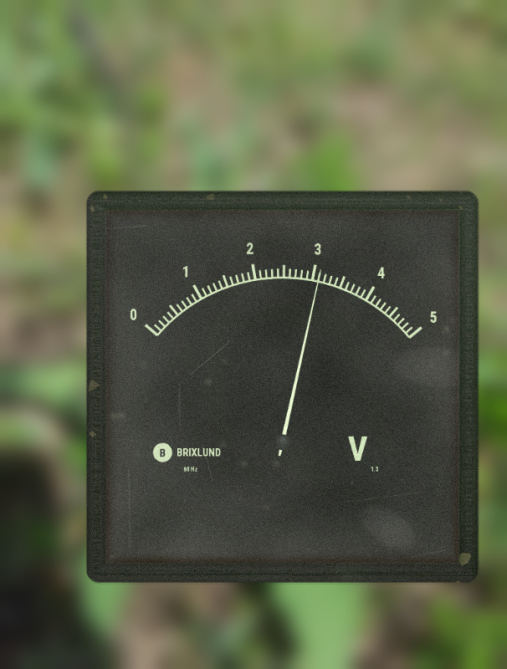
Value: 3.1 V
